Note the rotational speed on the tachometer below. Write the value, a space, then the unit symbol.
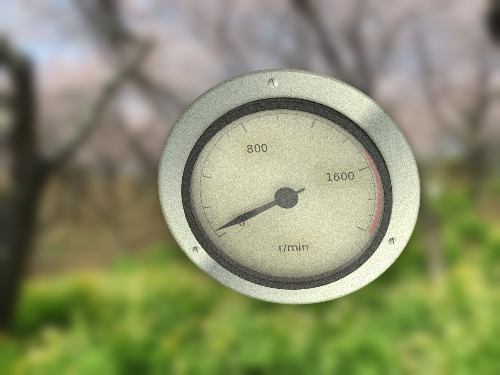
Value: 50 rpm
